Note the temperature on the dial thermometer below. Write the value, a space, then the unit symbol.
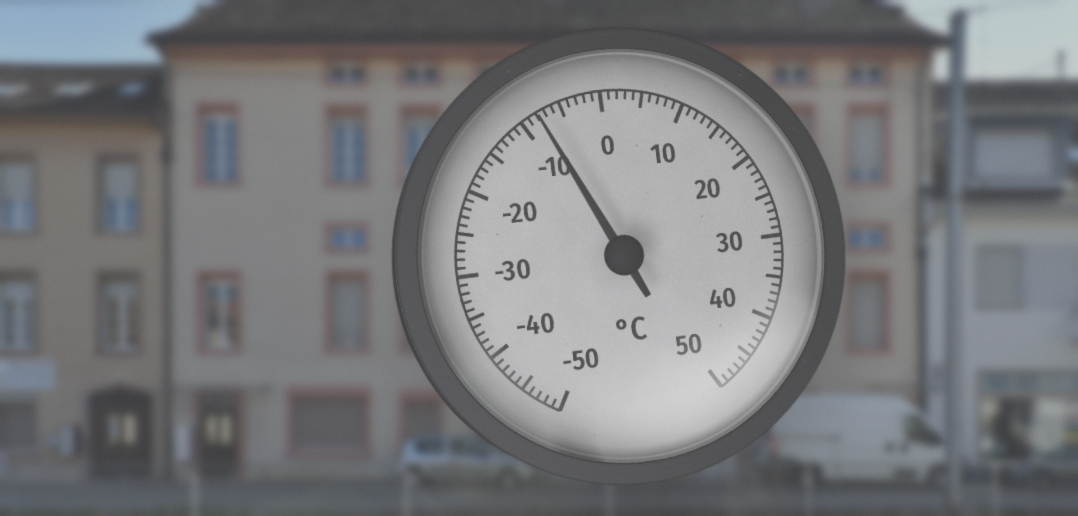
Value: -8 °C
